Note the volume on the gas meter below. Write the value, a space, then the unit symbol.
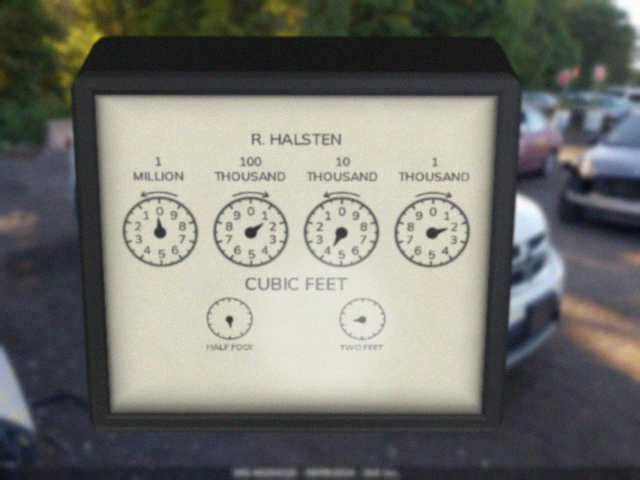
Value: 14200 ft³
